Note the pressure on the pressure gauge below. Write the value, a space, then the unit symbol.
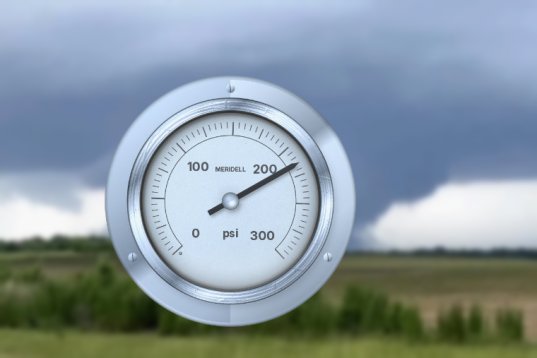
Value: 215 psi
